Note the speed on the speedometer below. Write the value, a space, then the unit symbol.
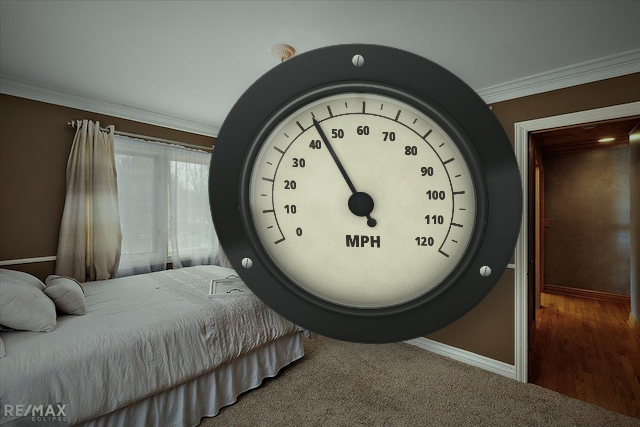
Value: 45 mph
